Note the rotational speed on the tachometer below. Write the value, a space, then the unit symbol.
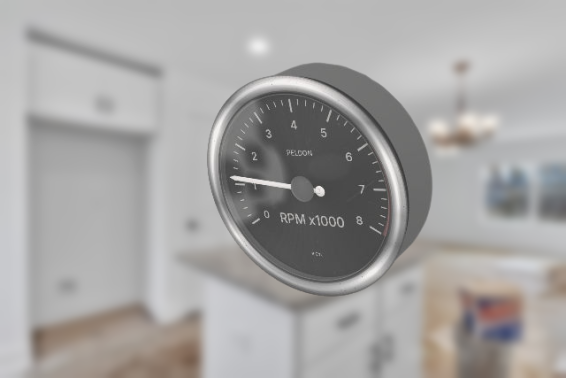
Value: 1200 rpm
